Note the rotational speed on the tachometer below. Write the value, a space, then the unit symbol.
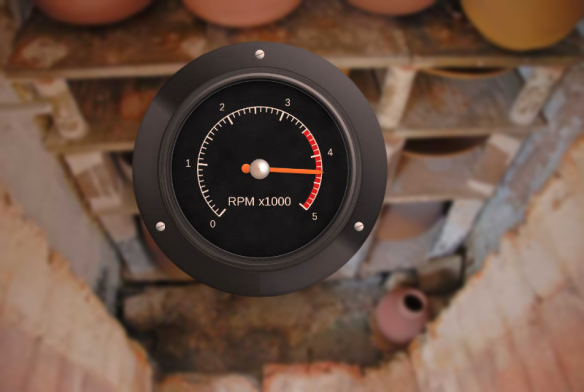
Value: 4300 rpm
